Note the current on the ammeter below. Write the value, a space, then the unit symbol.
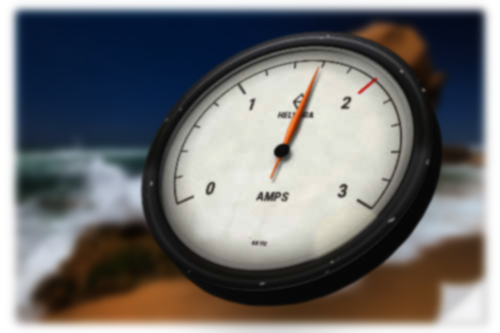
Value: 1.6 A
